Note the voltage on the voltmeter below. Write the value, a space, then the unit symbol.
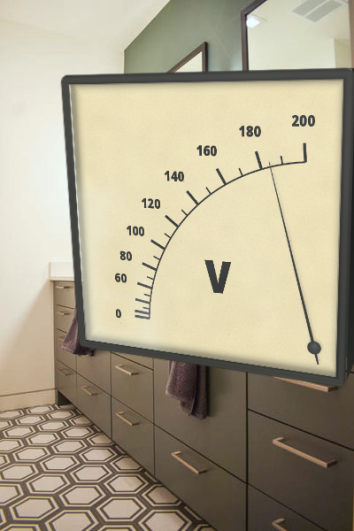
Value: 185 V
